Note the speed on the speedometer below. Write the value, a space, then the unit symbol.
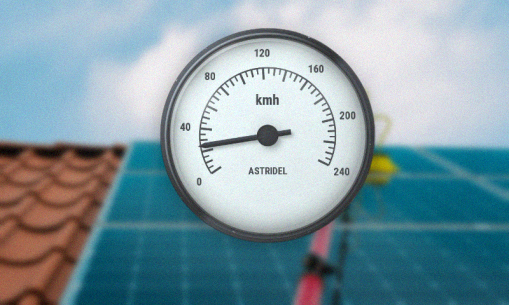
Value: 25 km/h
